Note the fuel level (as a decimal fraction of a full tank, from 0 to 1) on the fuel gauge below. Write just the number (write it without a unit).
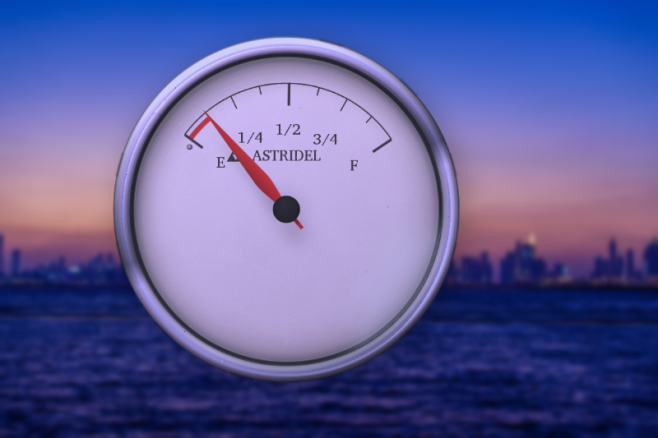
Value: 0.125
